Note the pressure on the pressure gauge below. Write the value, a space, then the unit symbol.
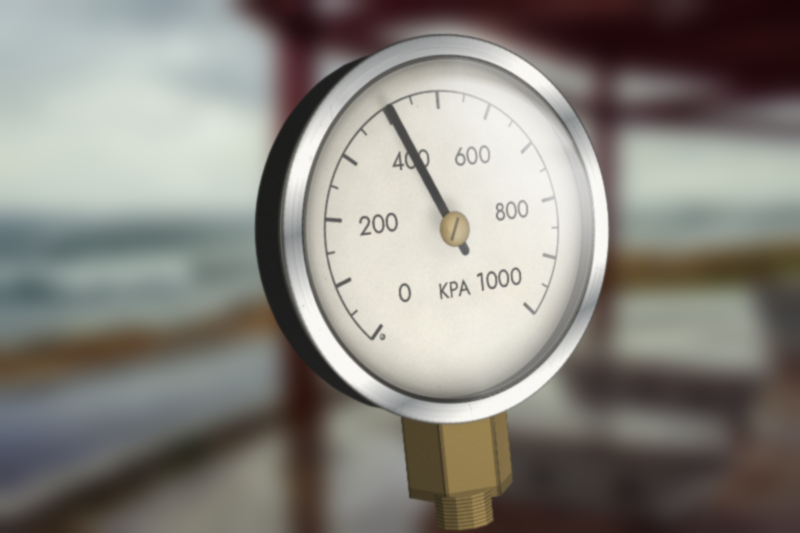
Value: 400 kPa
